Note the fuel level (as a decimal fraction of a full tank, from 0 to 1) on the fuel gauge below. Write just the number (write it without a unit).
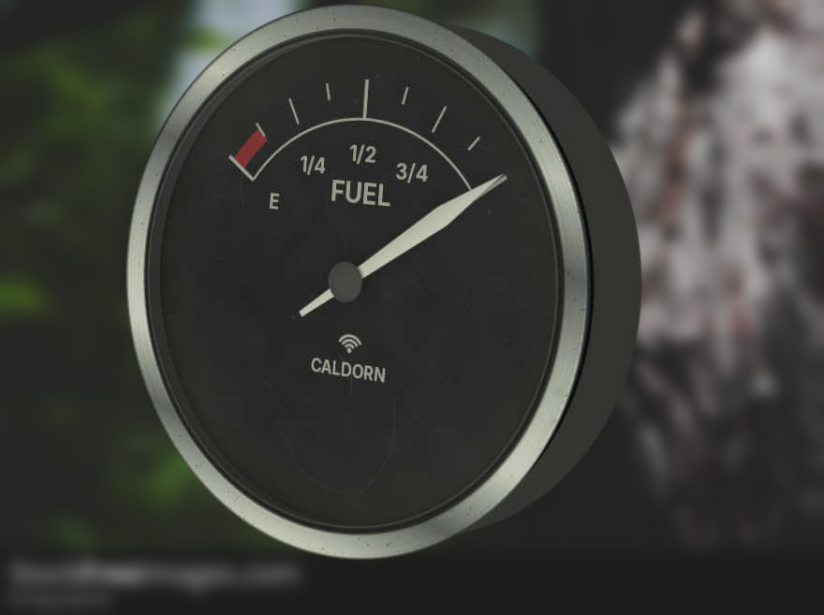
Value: 1
